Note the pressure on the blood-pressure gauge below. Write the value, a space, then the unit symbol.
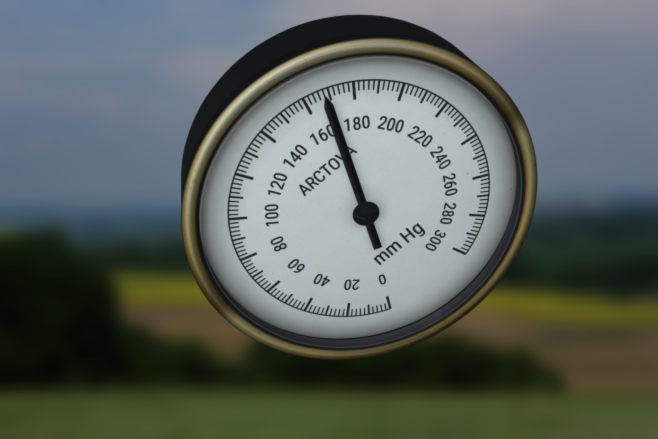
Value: 168 mmHg
